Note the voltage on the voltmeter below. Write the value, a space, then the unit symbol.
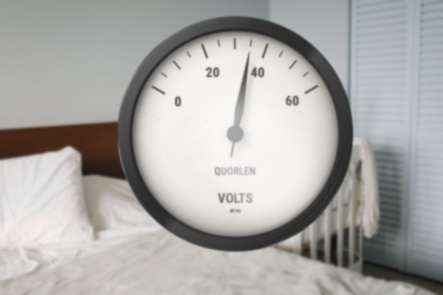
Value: 35 V
